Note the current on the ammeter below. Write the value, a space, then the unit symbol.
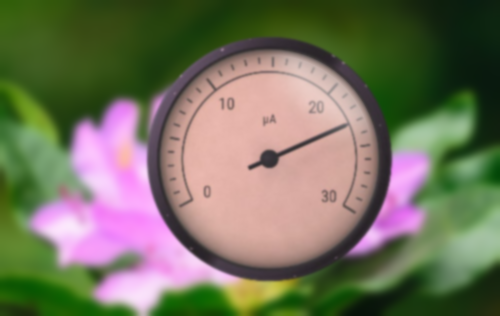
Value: 23 µA
